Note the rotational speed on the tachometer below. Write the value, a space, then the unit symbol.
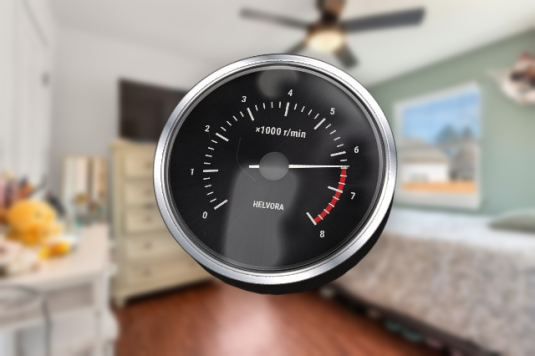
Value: 6400 rpm
